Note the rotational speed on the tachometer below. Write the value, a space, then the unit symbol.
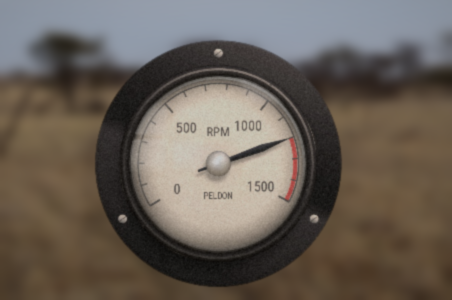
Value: 1200 rpm
